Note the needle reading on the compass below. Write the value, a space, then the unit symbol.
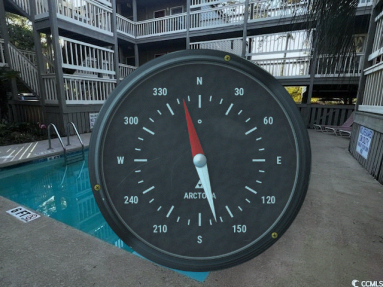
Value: 345 °
